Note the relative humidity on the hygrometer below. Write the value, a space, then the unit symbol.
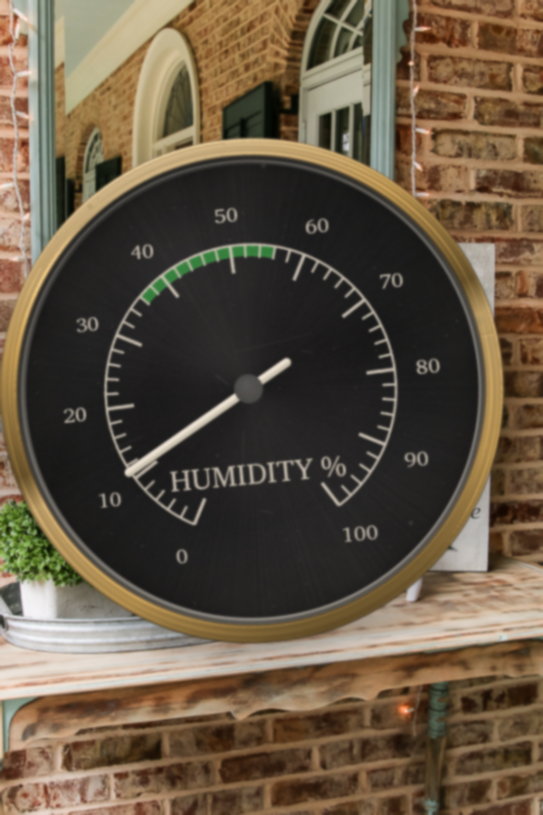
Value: 11 %
